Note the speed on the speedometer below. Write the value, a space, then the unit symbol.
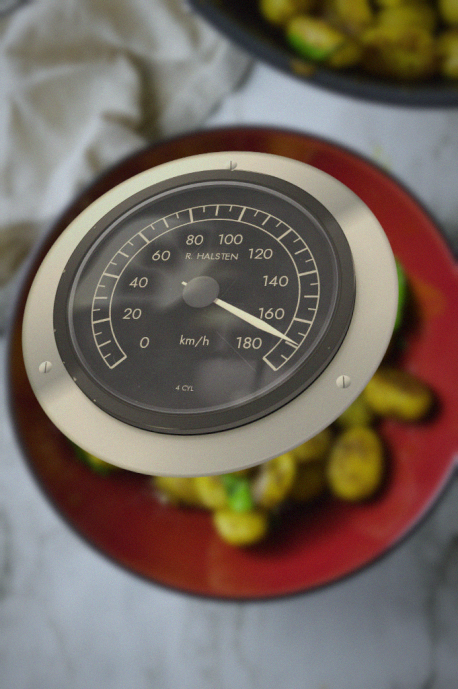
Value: 170 km/h
